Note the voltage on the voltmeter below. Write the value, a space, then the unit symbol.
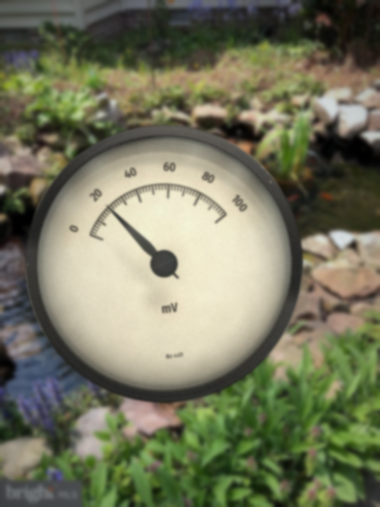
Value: 20 mV
